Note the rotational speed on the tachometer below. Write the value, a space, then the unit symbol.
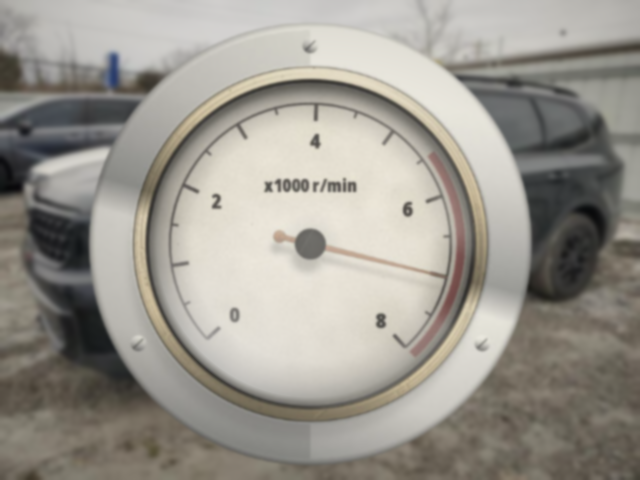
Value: 7000 rpm
